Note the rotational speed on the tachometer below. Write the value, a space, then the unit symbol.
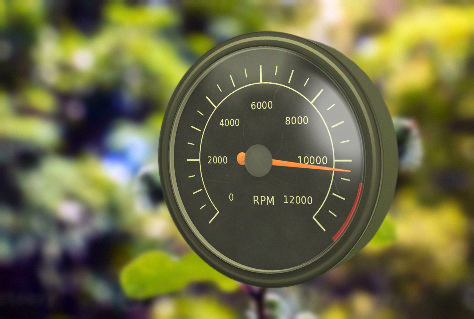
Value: 10250 rpm
